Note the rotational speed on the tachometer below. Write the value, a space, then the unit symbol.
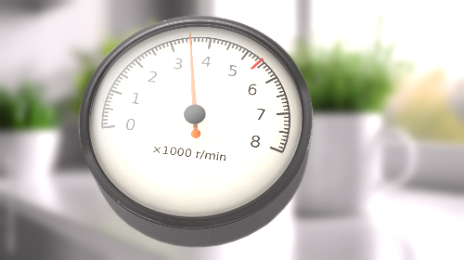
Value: 3500 rpm
